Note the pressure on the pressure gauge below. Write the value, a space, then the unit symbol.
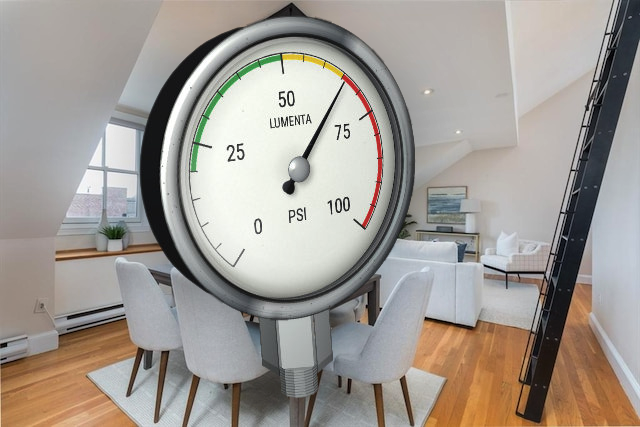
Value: 65 psi
